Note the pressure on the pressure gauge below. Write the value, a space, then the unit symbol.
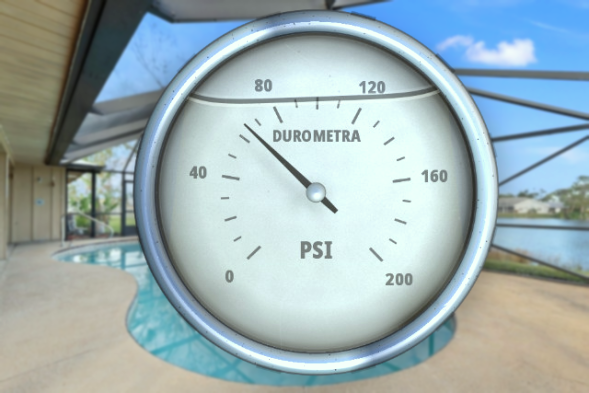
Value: 65 psi
